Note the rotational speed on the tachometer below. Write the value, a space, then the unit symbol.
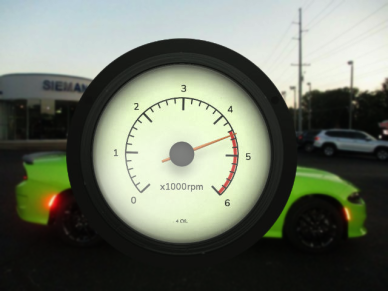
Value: 4500 rpm
